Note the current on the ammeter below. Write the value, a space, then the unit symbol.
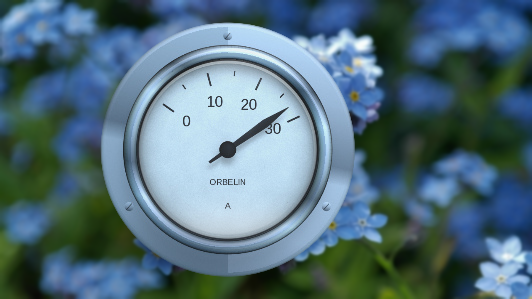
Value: 27.5 A
